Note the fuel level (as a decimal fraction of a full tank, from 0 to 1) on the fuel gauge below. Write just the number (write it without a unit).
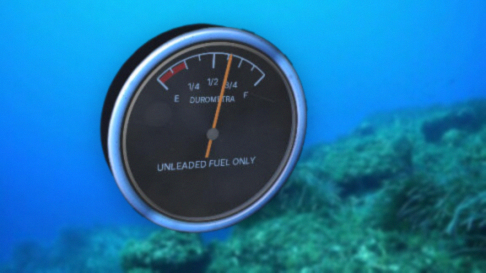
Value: 0.625
